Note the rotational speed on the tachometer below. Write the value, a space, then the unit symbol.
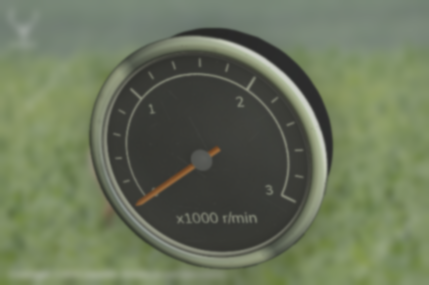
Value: 0 rpm
